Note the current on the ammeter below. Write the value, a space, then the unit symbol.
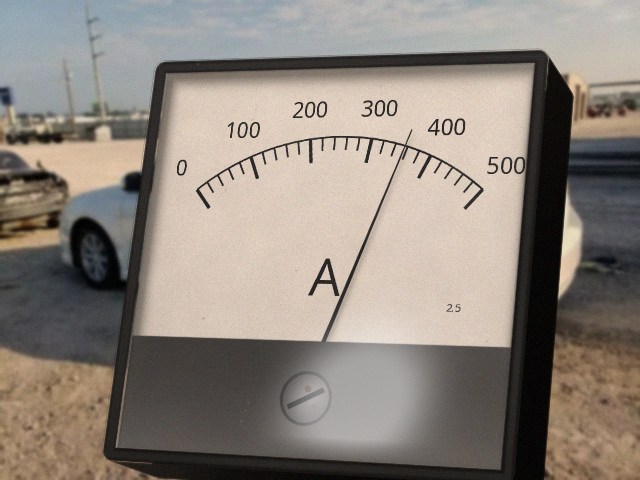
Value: 360 A
